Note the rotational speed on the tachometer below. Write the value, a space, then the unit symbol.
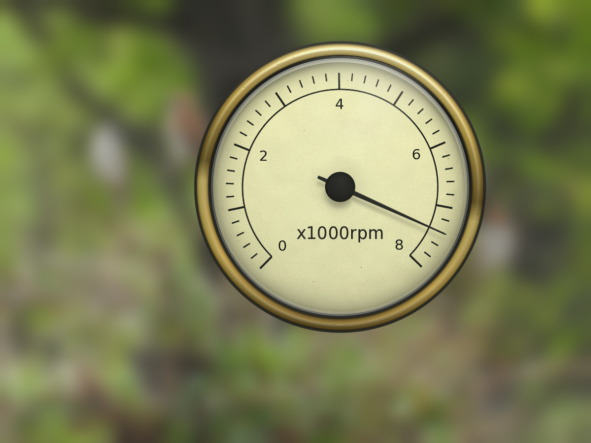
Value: 7400 rpm
